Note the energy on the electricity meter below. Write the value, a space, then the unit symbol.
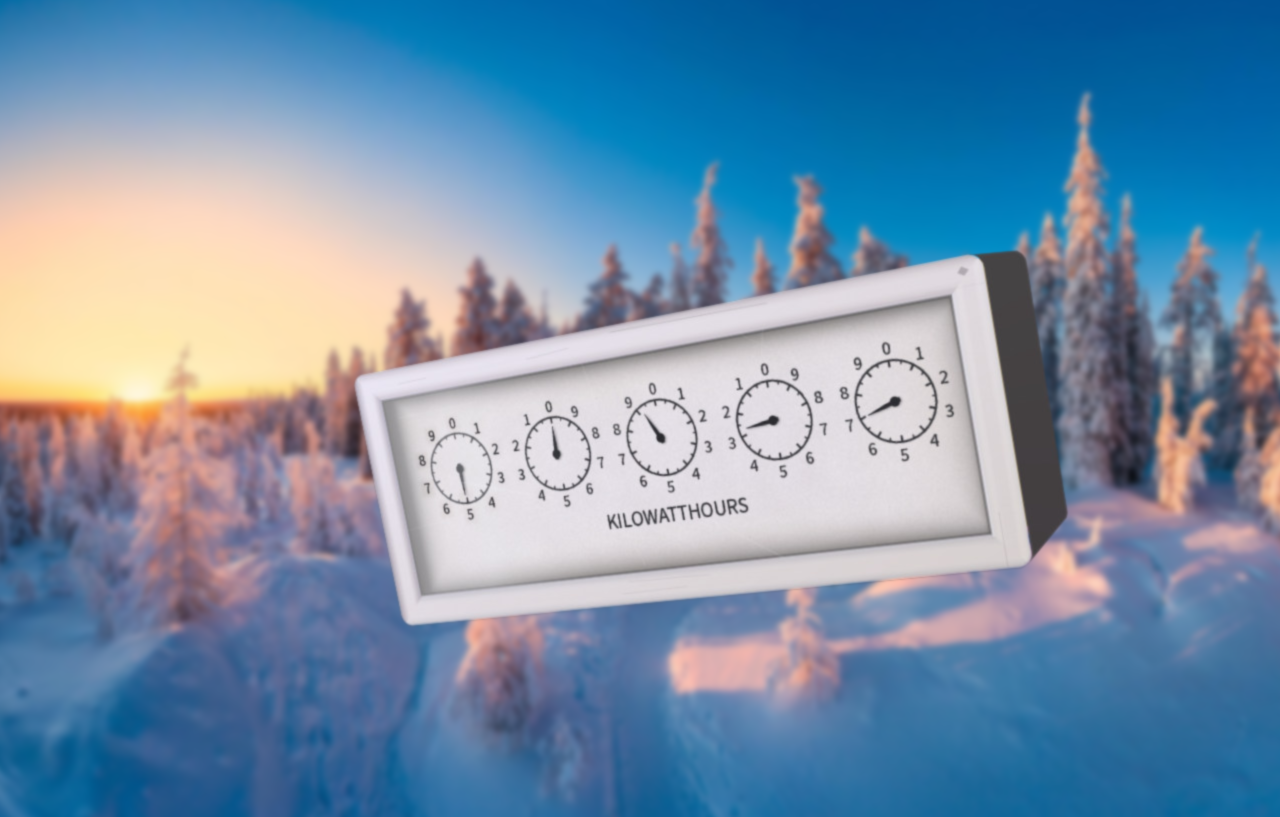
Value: 49927 kWh
